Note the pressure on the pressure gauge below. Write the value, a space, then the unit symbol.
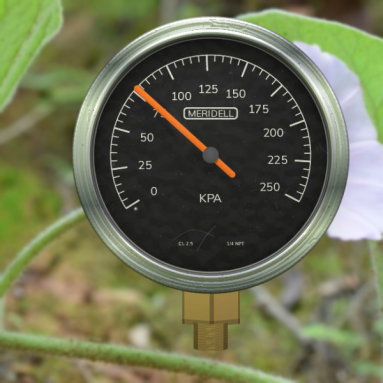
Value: 77.5 kPa
